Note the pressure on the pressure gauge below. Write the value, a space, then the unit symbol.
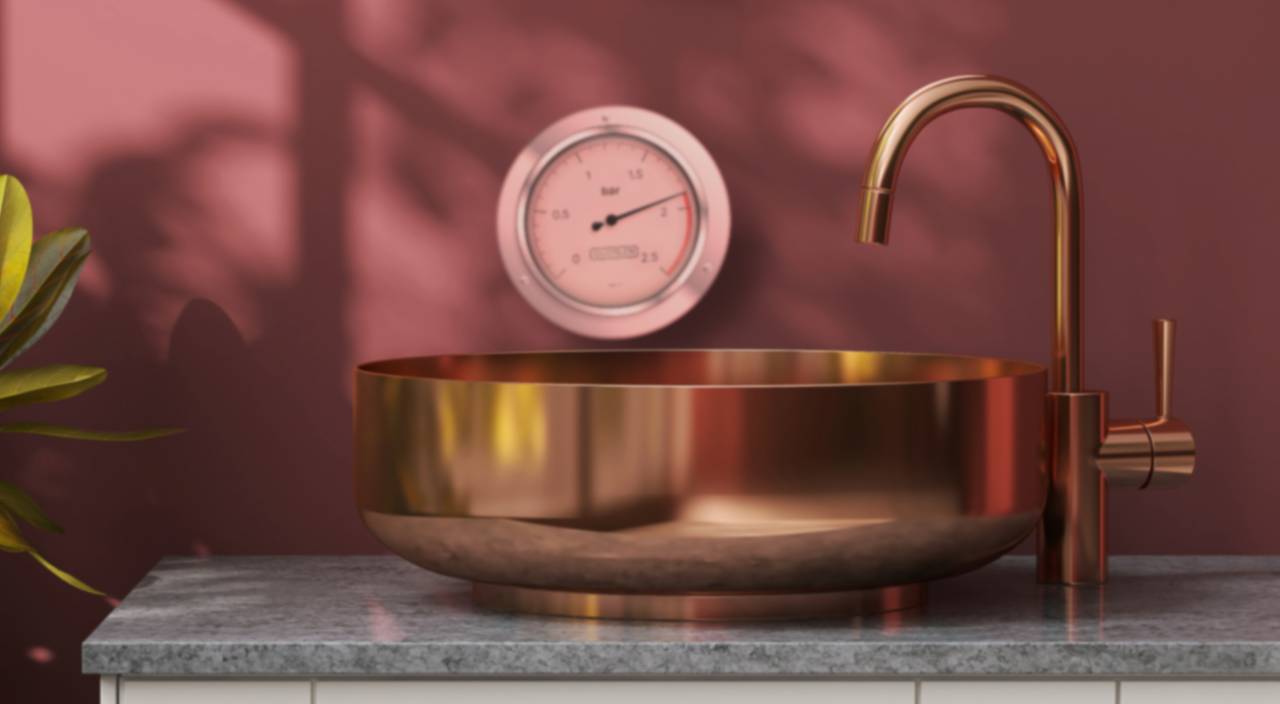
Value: 1.9 bar
